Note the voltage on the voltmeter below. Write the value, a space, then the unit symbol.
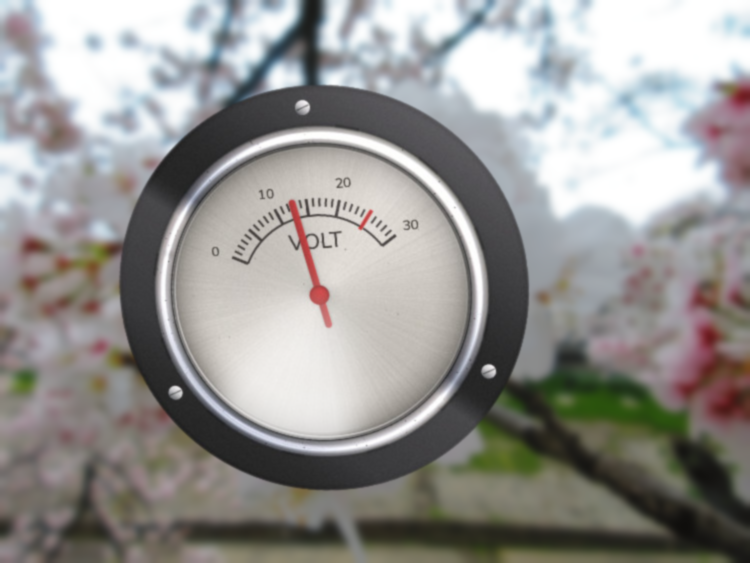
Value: 13 V
